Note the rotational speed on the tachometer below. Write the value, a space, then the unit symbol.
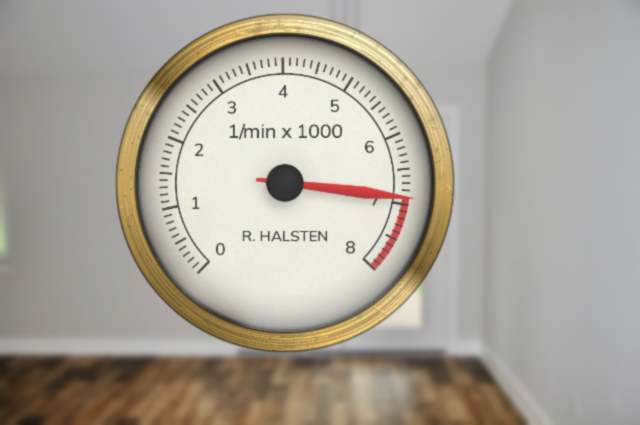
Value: 6900 rpm
